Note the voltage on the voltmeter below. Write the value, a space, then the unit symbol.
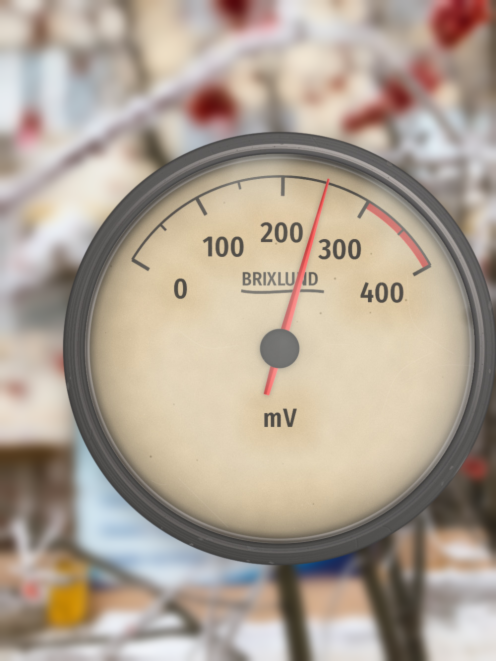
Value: 250 mV
